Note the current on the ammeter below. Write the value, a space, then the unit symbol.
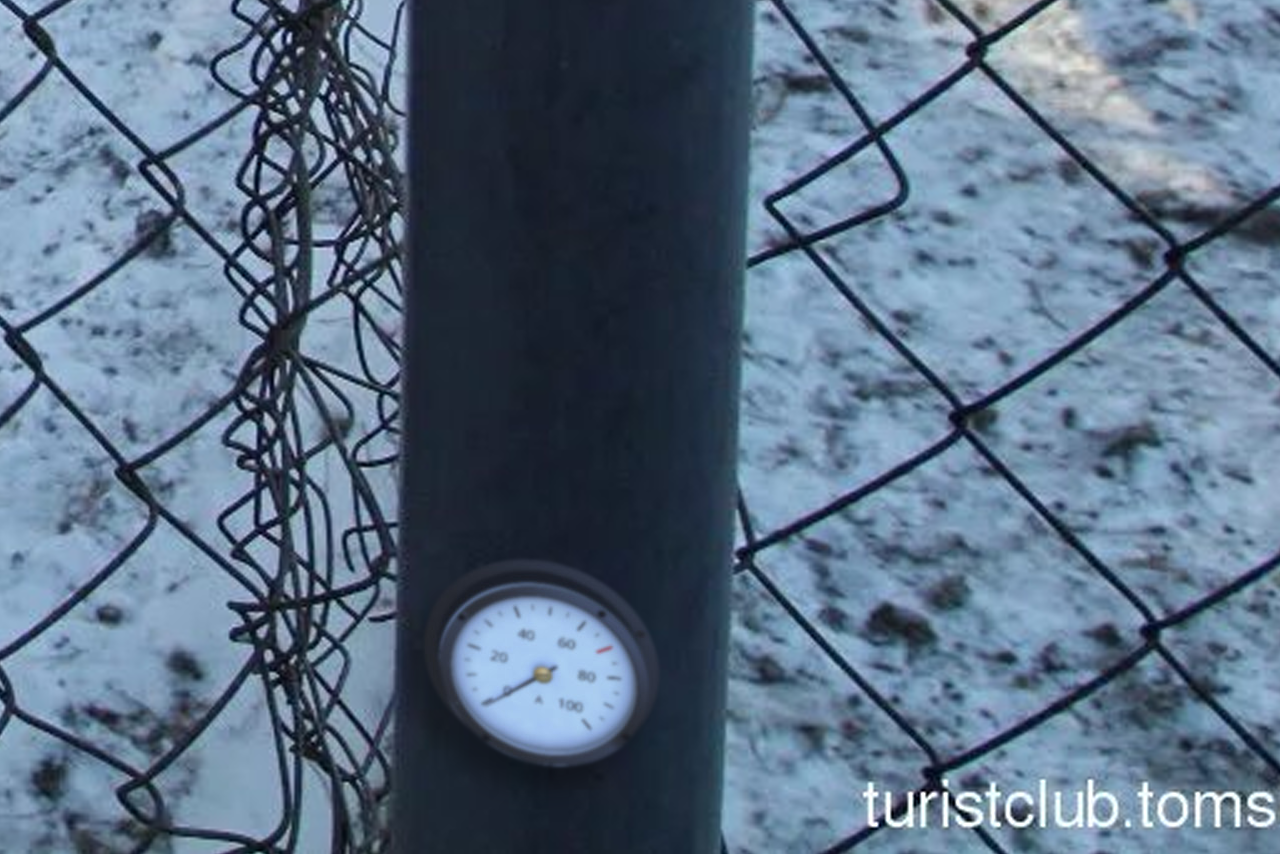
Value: 0 A
